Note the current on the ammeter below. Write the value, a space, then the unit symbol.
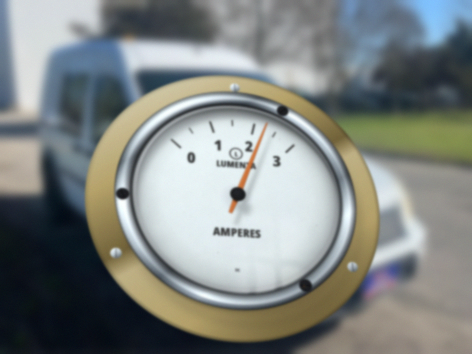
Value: 2.25 A
